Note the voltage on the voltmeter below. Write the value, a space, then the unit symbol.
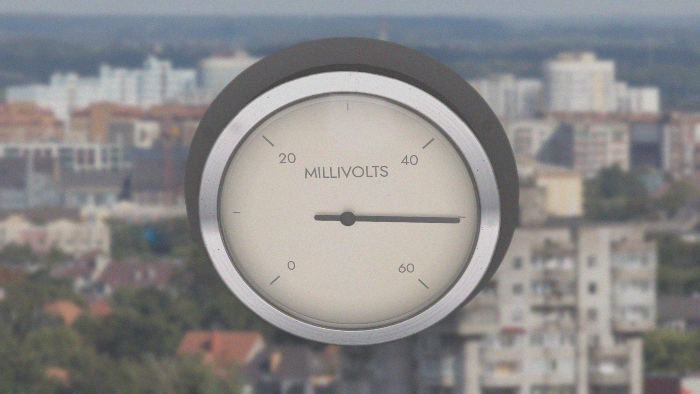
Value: 50 mV
